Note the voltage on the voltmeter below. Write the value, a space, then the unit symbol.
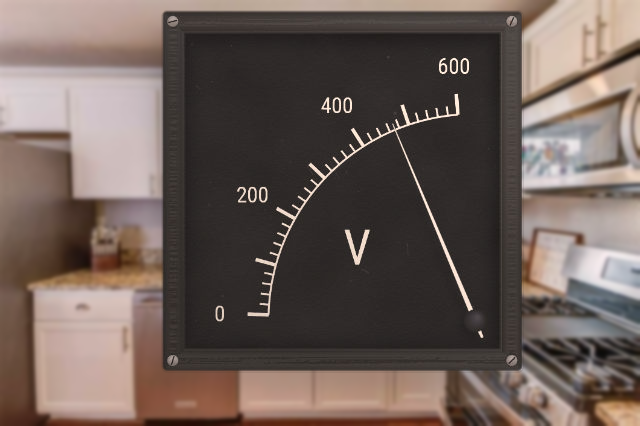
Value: 470 V
